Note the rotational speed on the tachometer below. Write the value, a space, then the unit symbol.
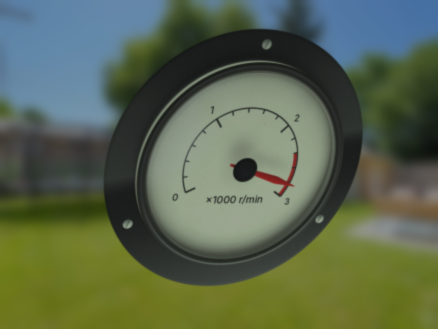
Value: 2800 rpm
